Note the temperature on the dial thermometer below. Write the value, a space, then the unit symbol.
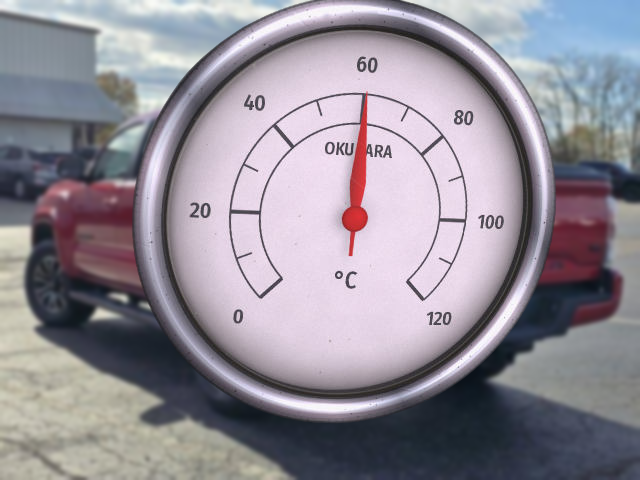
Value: 60 °C
